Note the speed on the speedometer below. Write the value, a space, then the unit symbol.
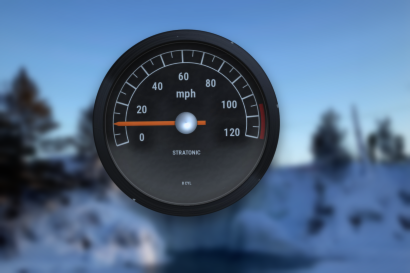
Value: 10 mph
